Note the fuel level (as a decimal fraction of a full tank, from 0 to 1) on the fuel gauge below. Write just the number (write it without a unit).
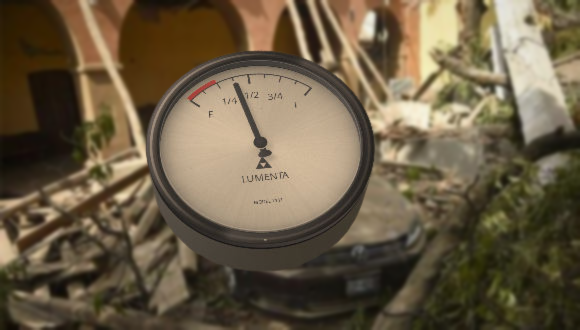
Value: 0.375
